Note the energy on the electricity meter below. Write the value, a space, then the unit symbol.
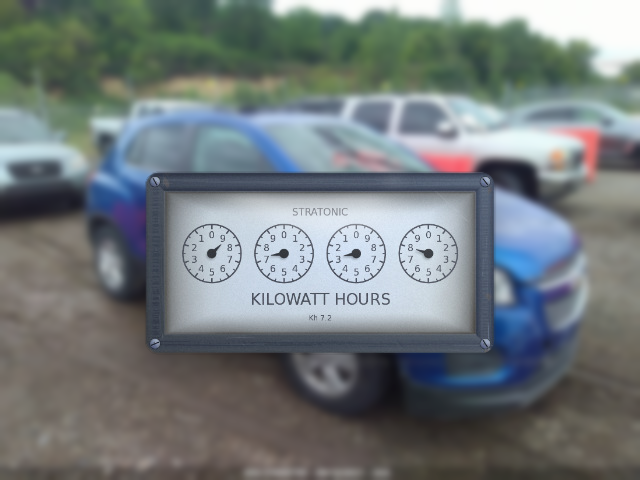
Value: 8728 kWh
